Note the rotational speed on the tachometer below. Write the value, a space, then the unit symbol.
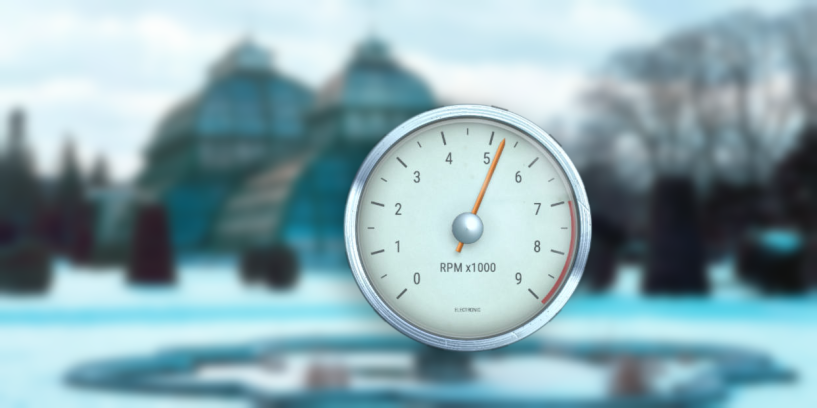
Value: 5250 rpm
